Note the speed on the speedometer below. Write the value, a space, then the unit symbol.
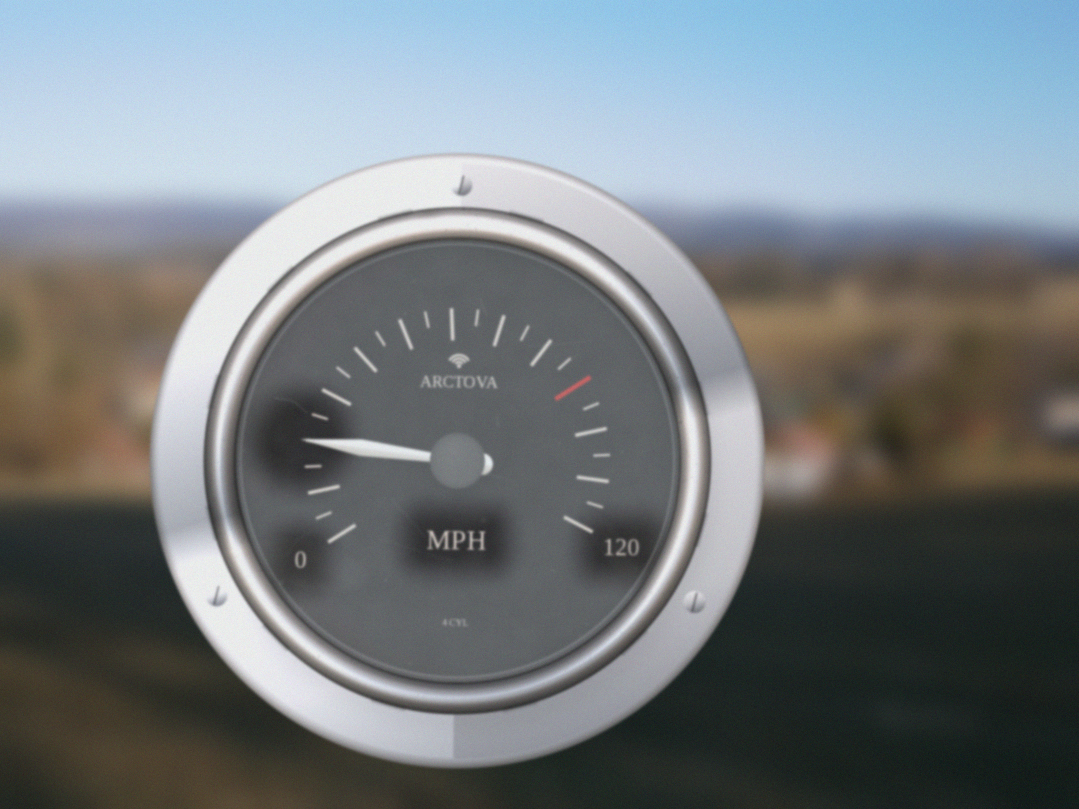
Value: 20 mph
